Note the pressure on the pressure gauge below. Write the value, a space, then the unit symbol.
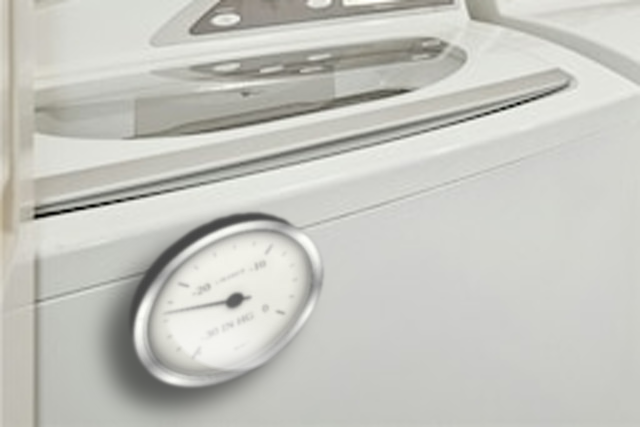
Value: -23 inHg
